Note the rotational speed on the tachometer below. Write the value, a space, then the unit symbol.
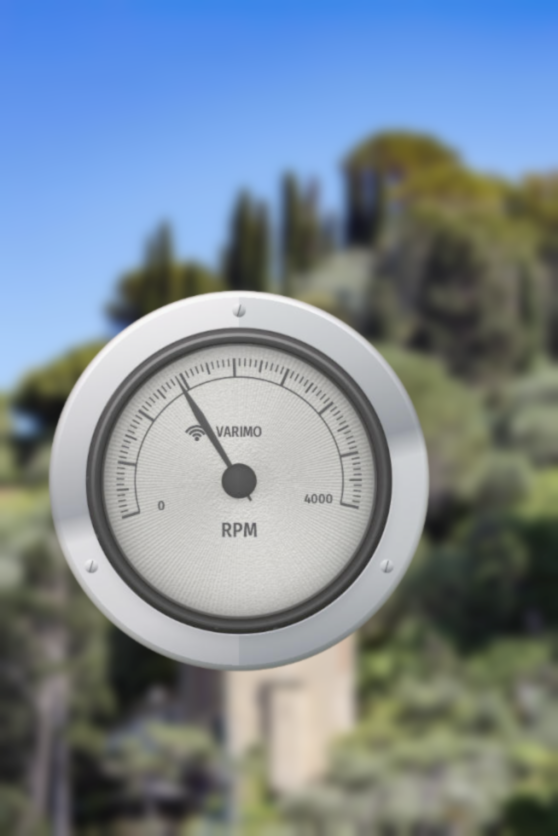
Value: 1450 rpm
